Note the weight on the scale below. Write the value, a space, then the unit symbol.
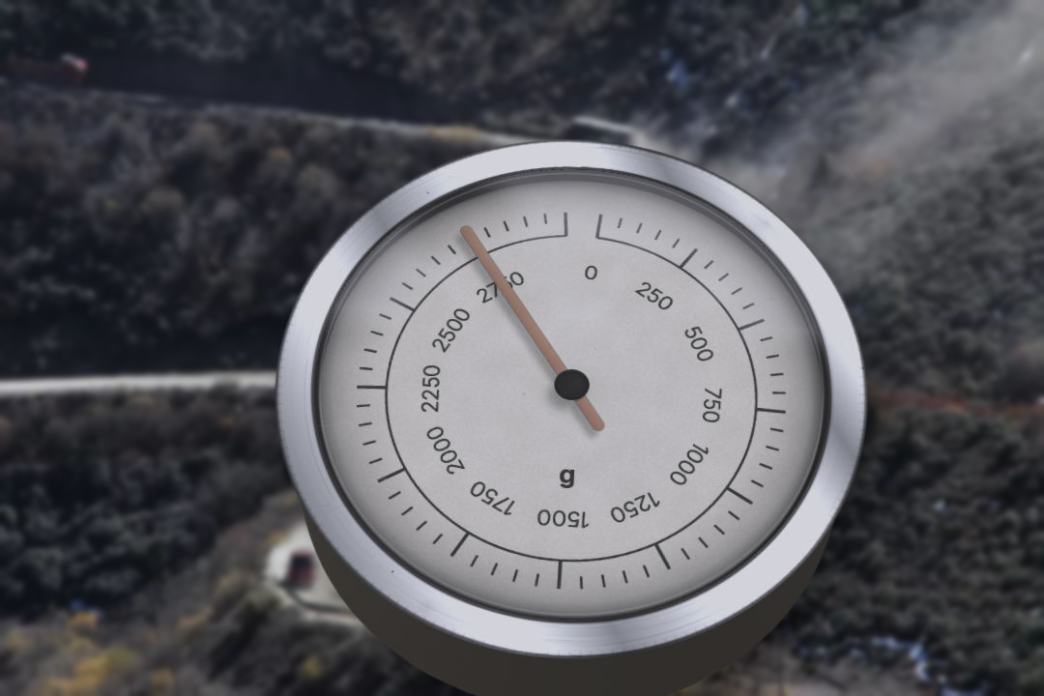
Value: 2750 g
